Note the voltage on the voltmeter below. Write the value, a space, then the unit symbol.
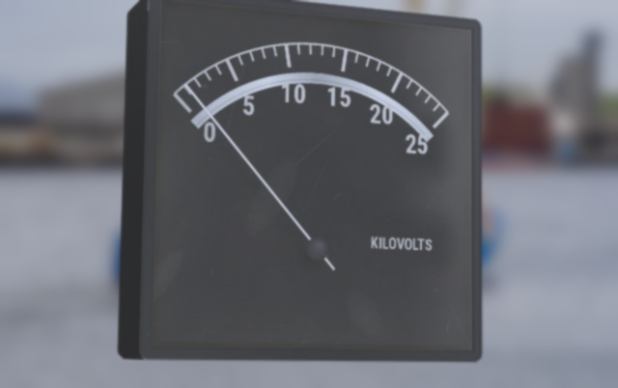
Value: 1 kV
